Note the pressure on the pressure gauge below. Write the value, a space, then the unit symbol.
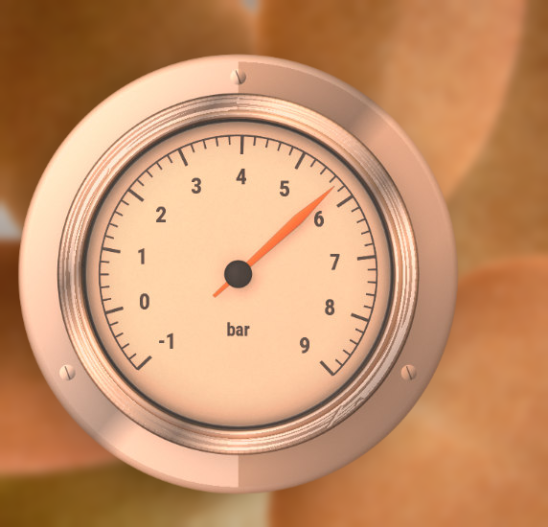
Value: 5.7 bar
